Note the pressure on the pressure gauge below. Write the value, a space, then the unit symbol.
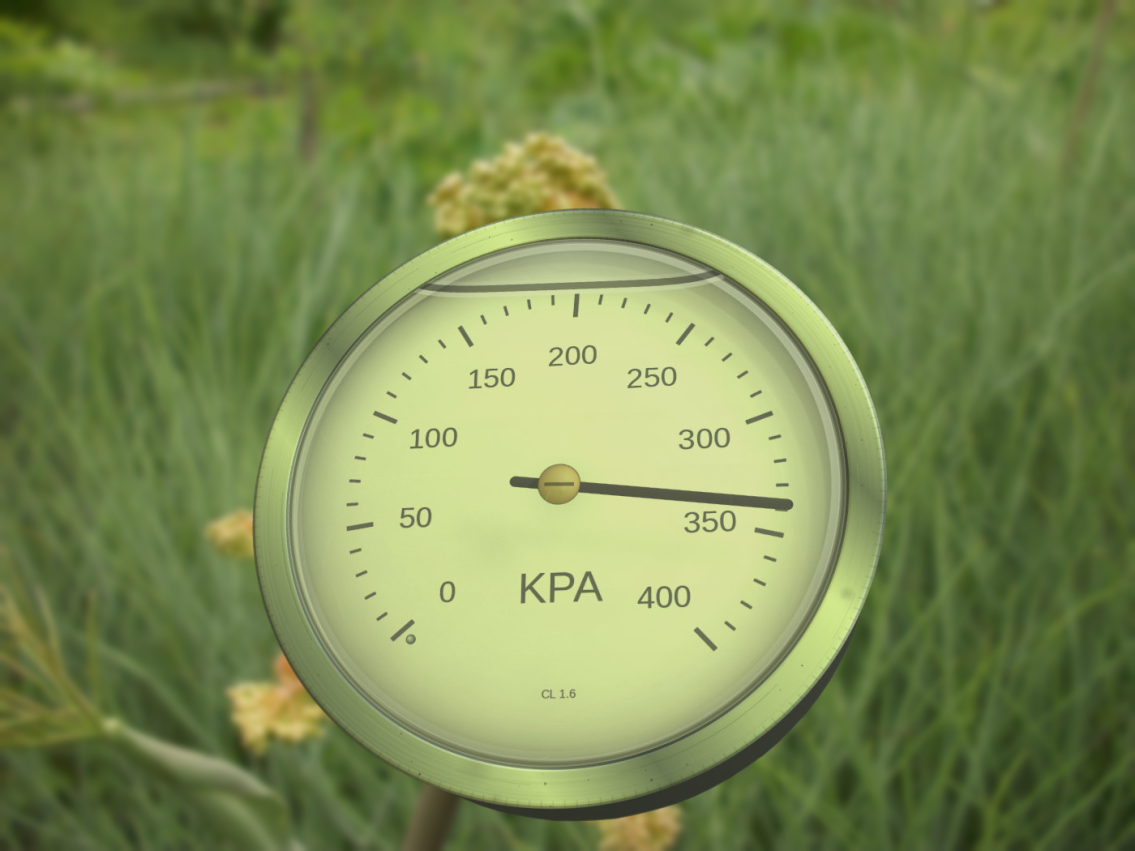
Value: 340 kPa
